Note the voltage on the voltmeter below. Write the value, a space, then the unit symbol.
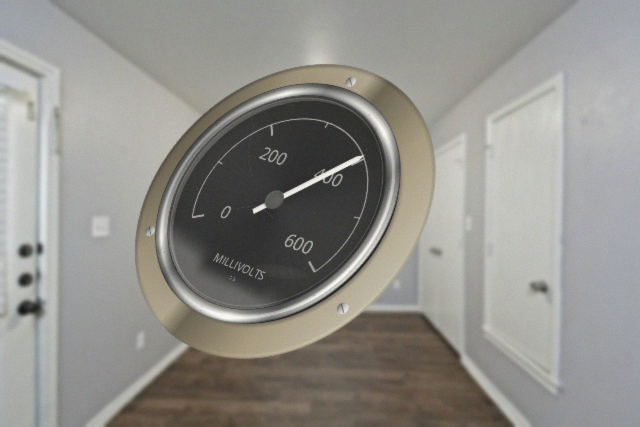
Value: 400 mV
